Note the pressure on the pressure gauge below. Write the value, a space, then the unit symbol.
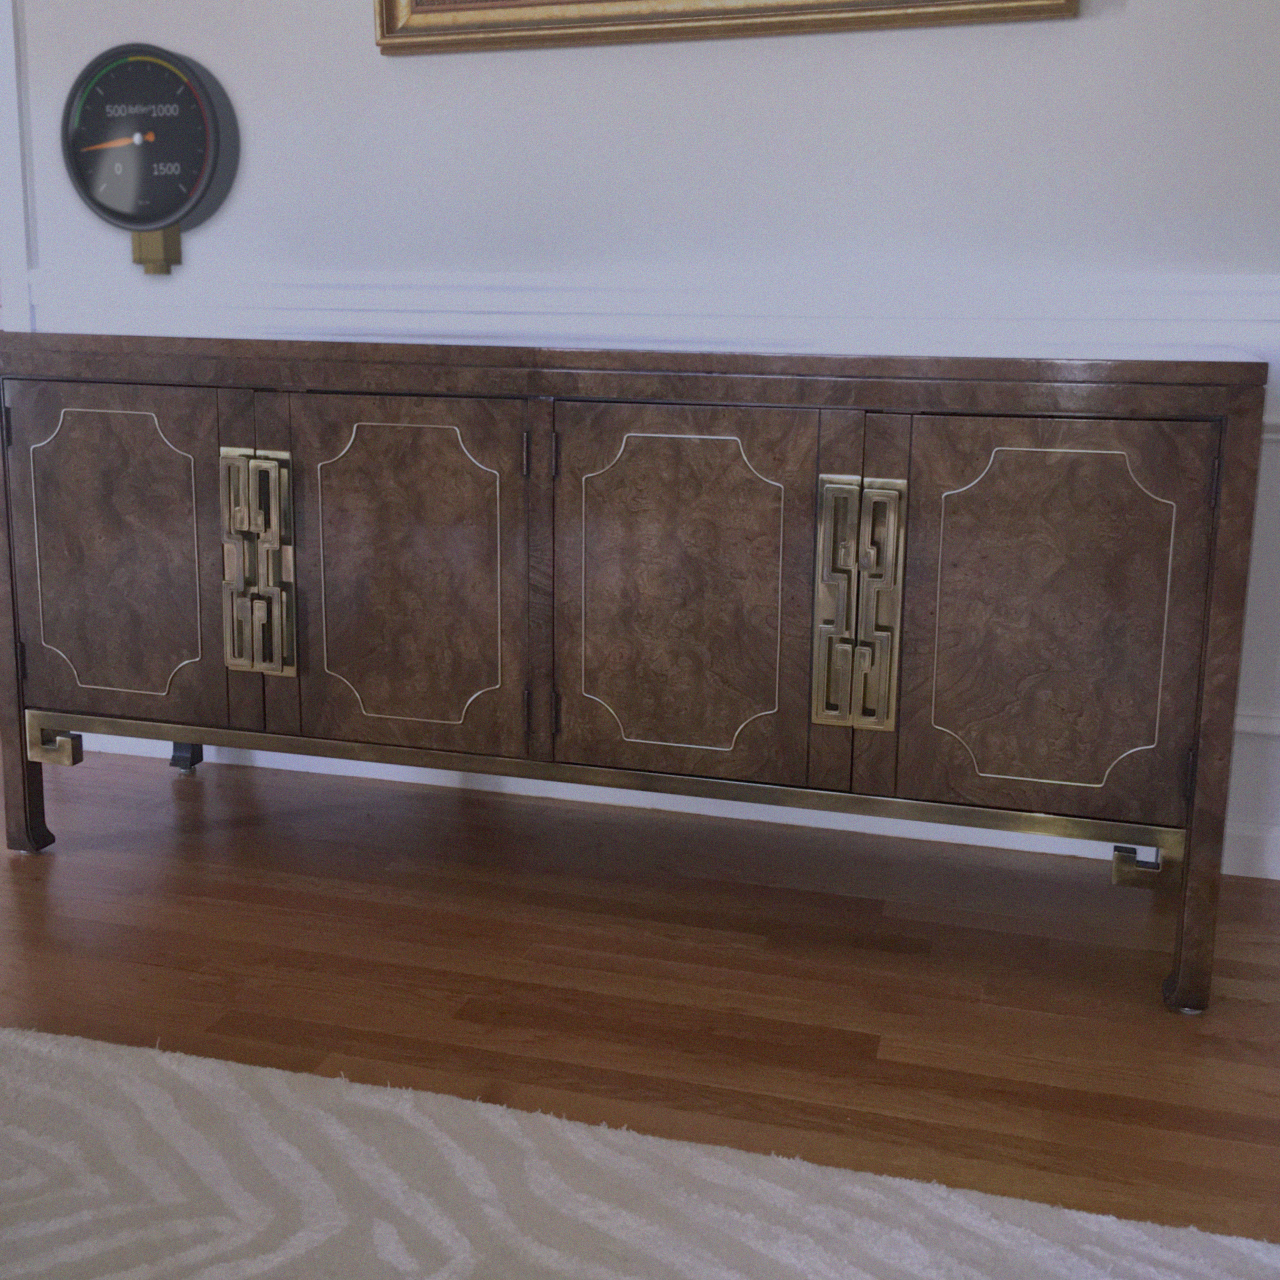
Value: 200 psi
